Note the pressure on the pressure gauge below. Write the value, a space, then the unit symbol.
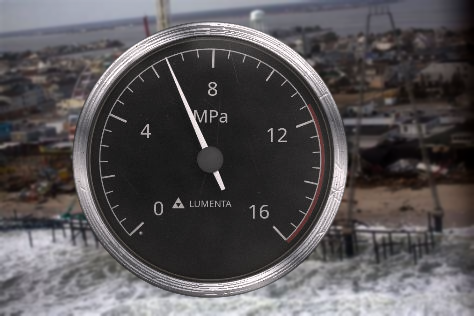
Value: 6.5 MPa
